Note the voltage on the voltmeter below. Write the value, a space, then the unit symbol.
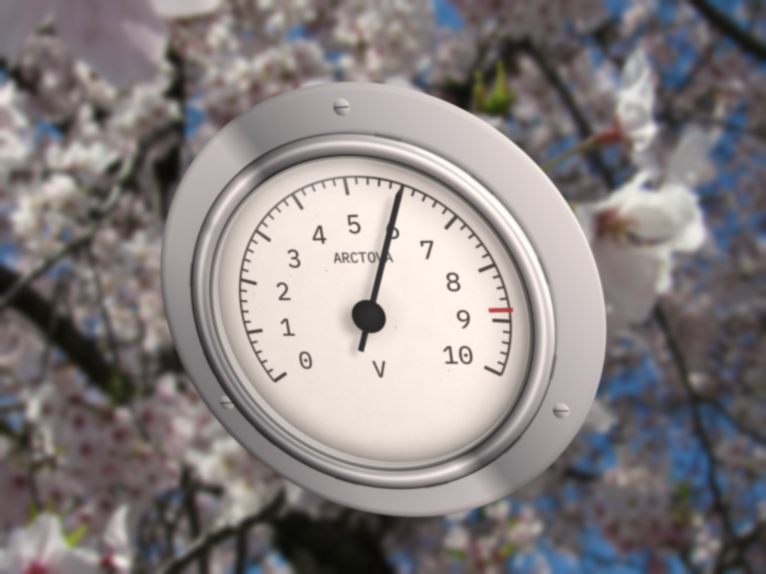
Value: 6 V
